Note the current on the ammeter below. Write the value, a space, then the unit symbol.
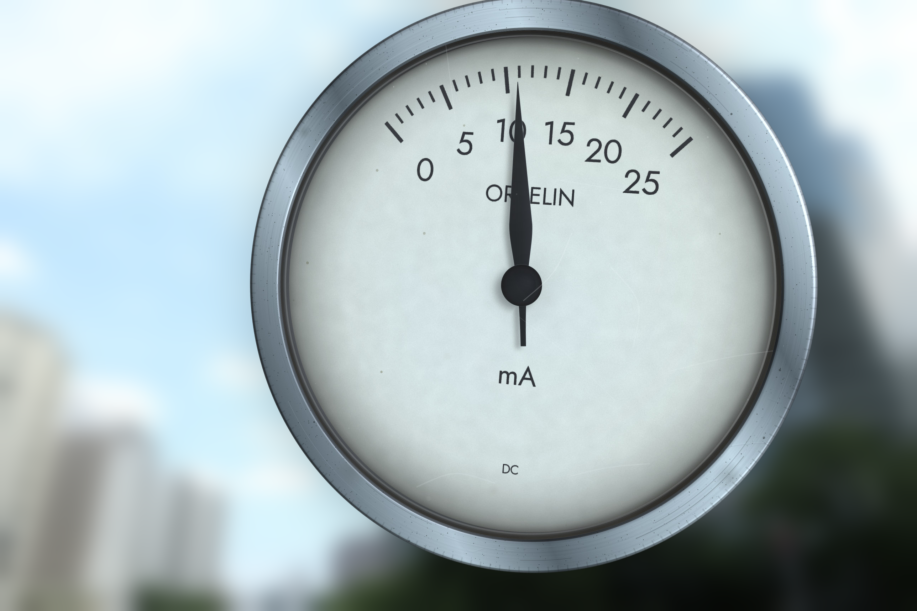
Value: 11 mA
